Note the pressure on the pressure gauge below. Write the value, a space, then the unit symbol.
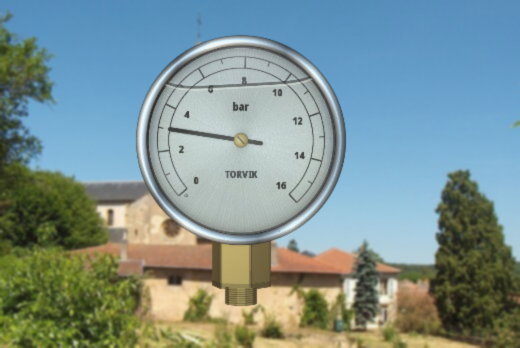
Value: 3 bar
